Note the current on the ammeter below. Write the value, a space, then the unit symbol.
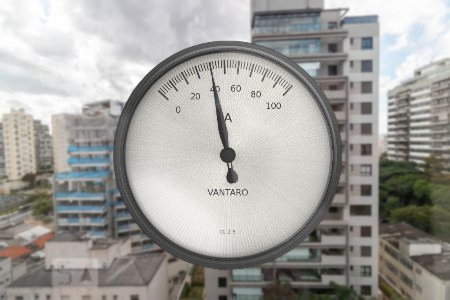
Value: 40 A
